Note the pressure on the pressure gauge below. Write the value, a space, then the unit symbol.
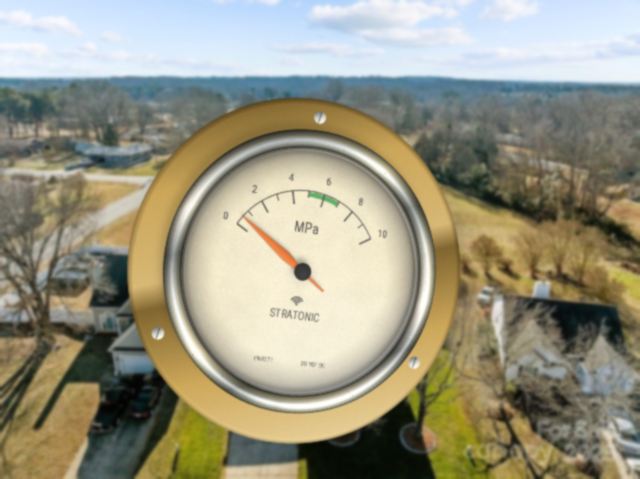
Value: 0.5 MPa
